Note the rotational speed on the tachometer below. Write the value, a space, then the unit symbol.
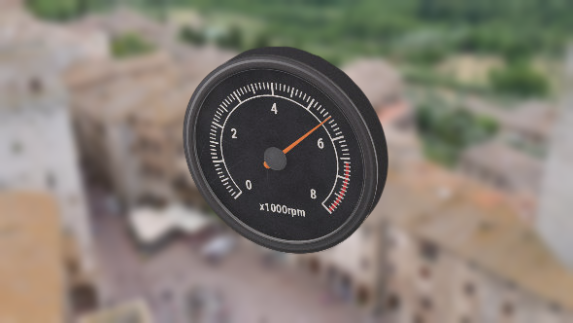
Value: 5500 rpm
